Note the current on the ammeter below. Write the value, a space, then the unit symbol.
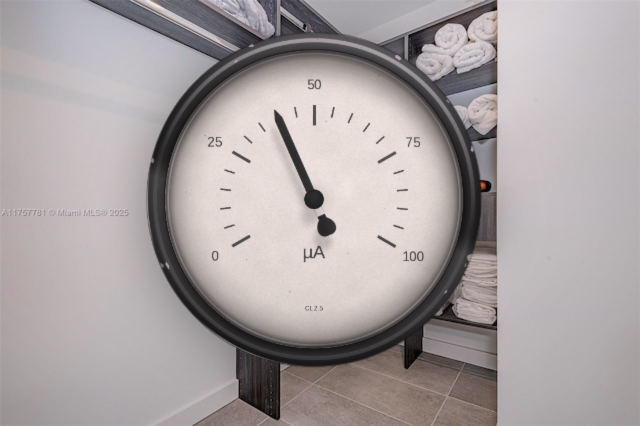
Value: 40 µA
